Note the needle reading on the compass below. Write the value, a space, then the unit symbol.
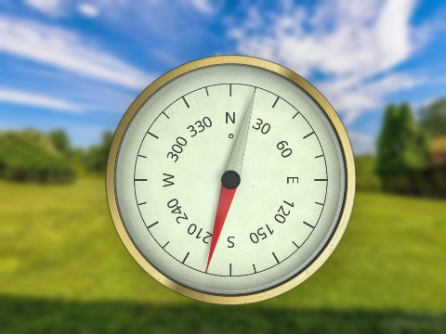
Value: 195 °
